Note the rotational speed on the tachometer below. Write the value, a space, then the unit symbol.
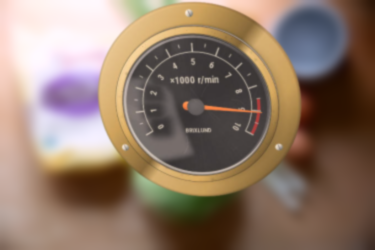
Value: 9000 rpm
